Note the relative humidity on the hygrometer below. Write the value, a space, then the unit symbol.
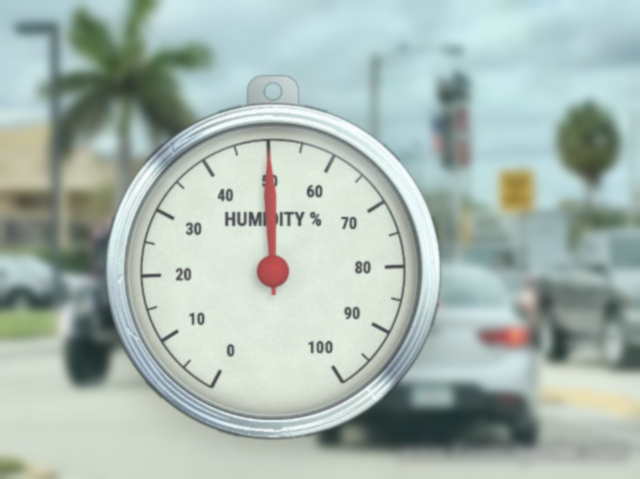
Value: 50 %
